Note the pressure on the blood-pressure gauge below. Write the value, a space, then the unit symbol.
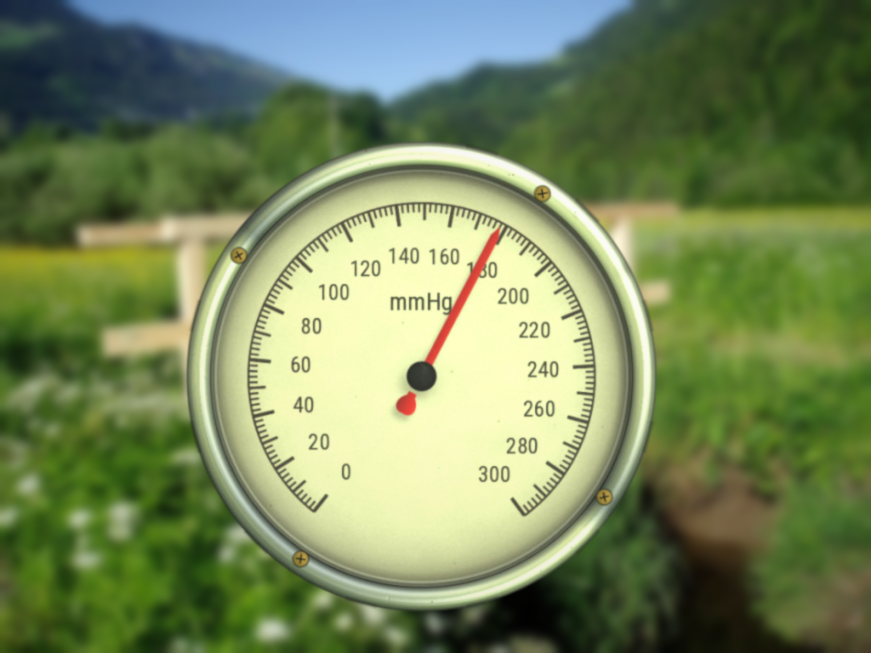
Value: 178 mmHg
